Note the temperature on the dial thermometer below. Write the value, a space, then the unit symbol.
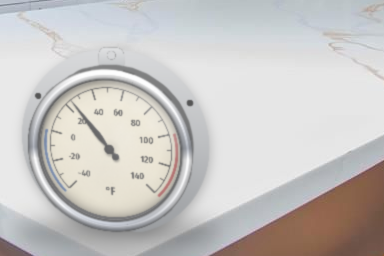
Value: 25 °F
